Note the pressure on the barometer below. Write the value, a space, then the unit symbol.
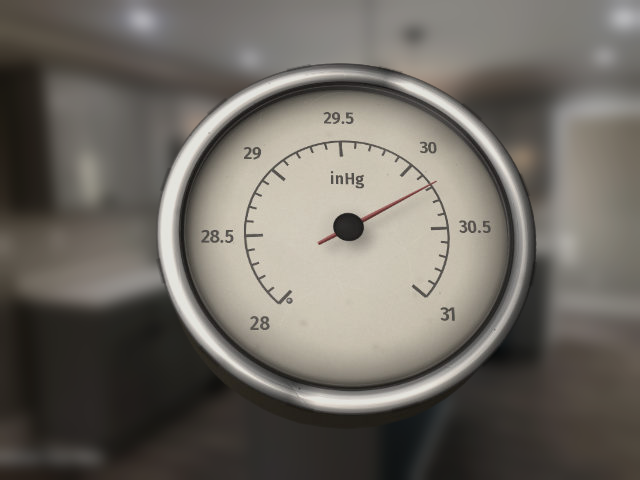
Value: 30.2 inHg
